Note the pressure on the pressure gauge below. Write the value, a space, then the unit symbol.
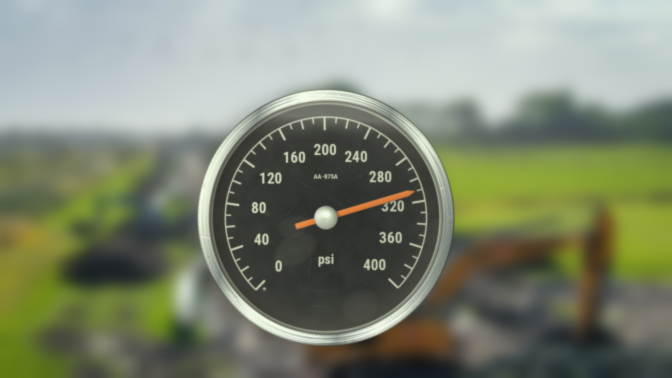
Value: 310 psi
